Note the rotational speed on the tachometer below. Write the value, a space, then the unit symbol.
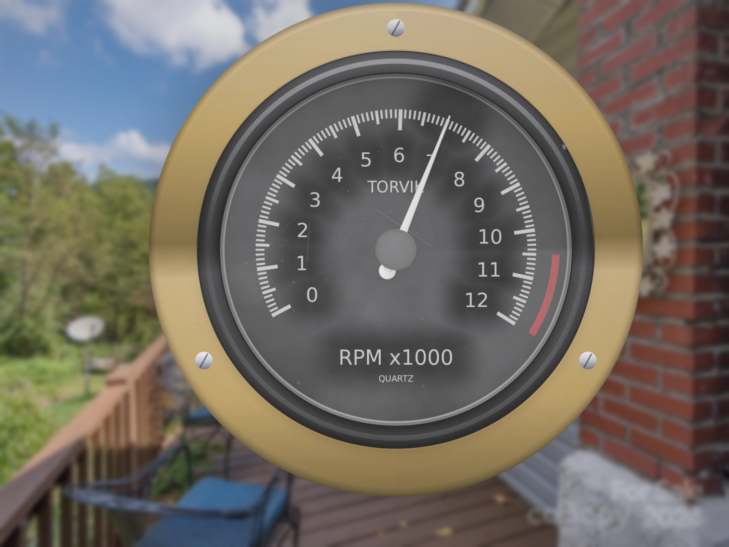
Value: 7000 rpm
